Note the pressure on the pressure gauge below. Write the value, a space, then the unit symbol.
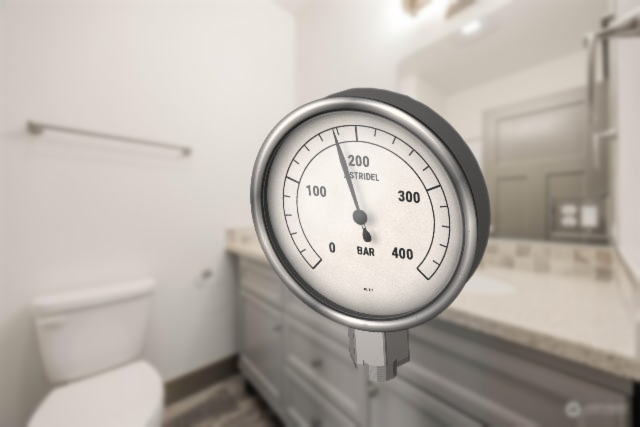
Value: 180 bar
